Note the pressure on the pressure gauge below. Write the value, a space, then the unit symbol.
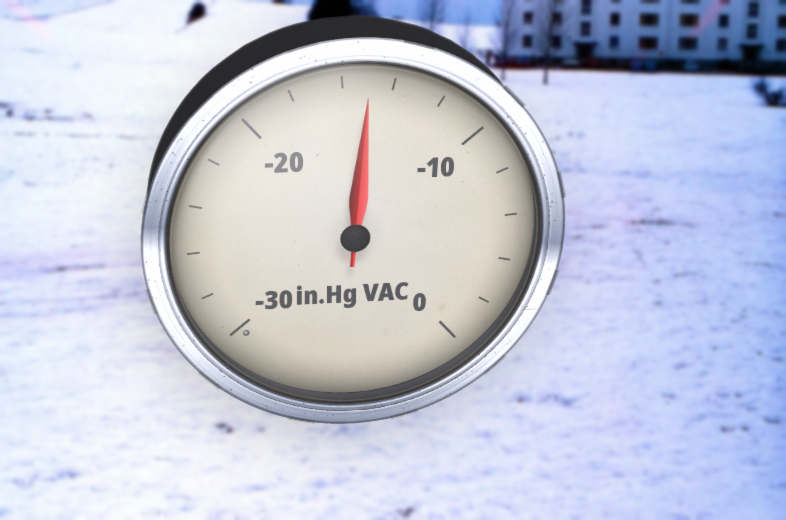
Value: -15 inHg
